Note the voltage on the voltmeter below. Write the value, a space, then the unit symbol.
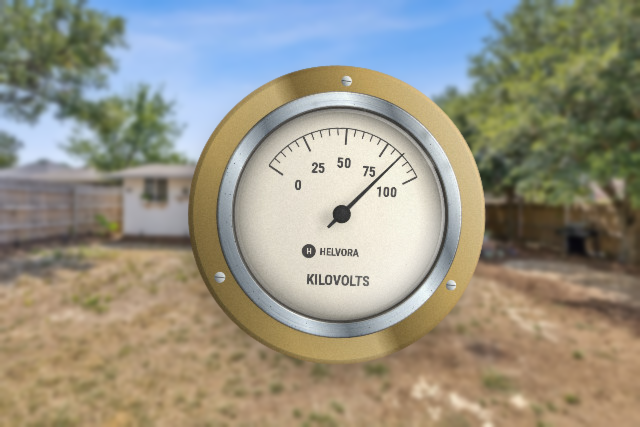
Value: 85 kV
